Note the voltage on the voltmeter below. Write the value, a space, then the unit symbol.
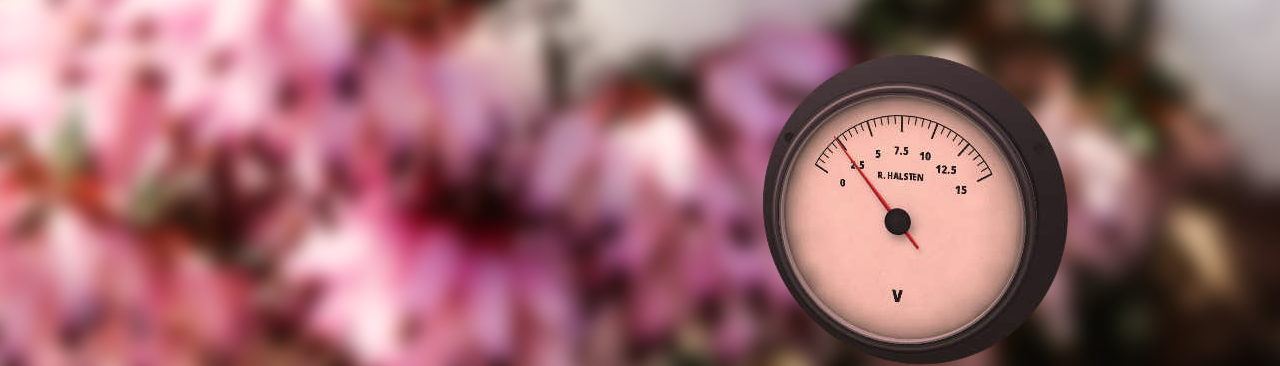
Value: 2.5 V
